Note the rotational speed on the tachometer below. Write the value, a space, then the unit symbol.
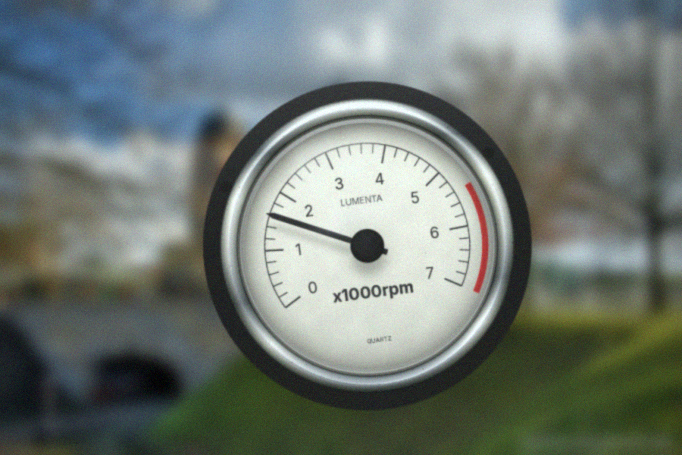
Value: 1600 rpm
